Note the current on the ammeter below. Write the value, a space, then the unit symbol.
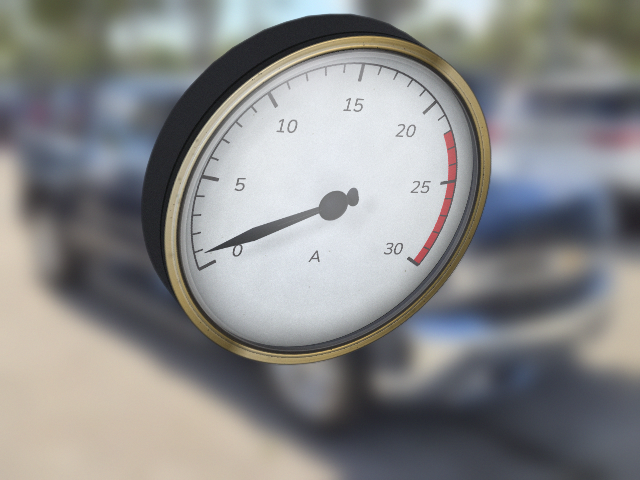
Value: 1 A
